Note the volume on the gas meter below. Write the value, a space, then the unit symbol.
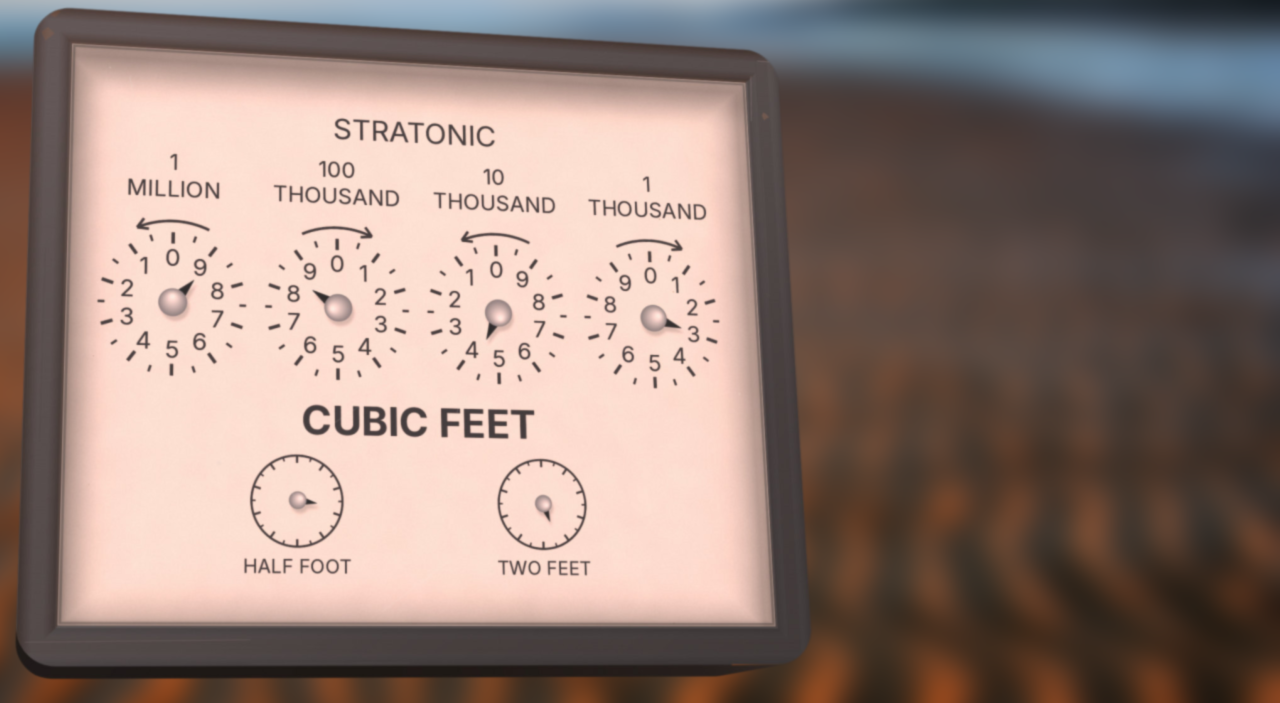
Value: 884300 ft³
